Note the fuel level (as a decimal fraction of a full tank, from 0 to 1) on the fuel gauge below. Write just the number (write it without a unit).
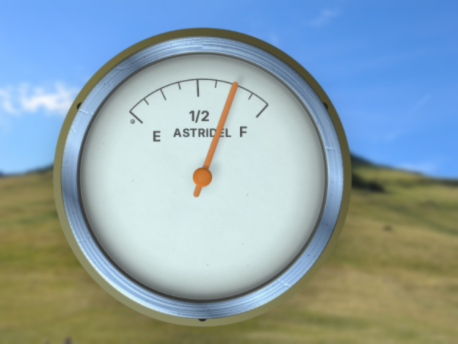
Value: 0.75
